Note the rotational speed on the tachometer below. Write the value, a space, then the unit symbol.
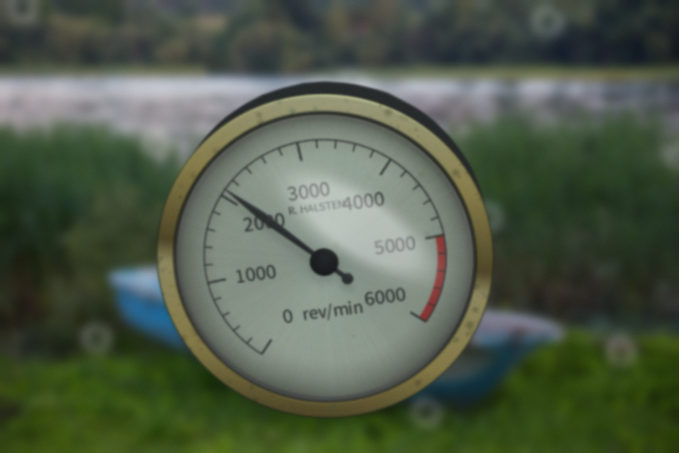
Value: 2100 rpm
